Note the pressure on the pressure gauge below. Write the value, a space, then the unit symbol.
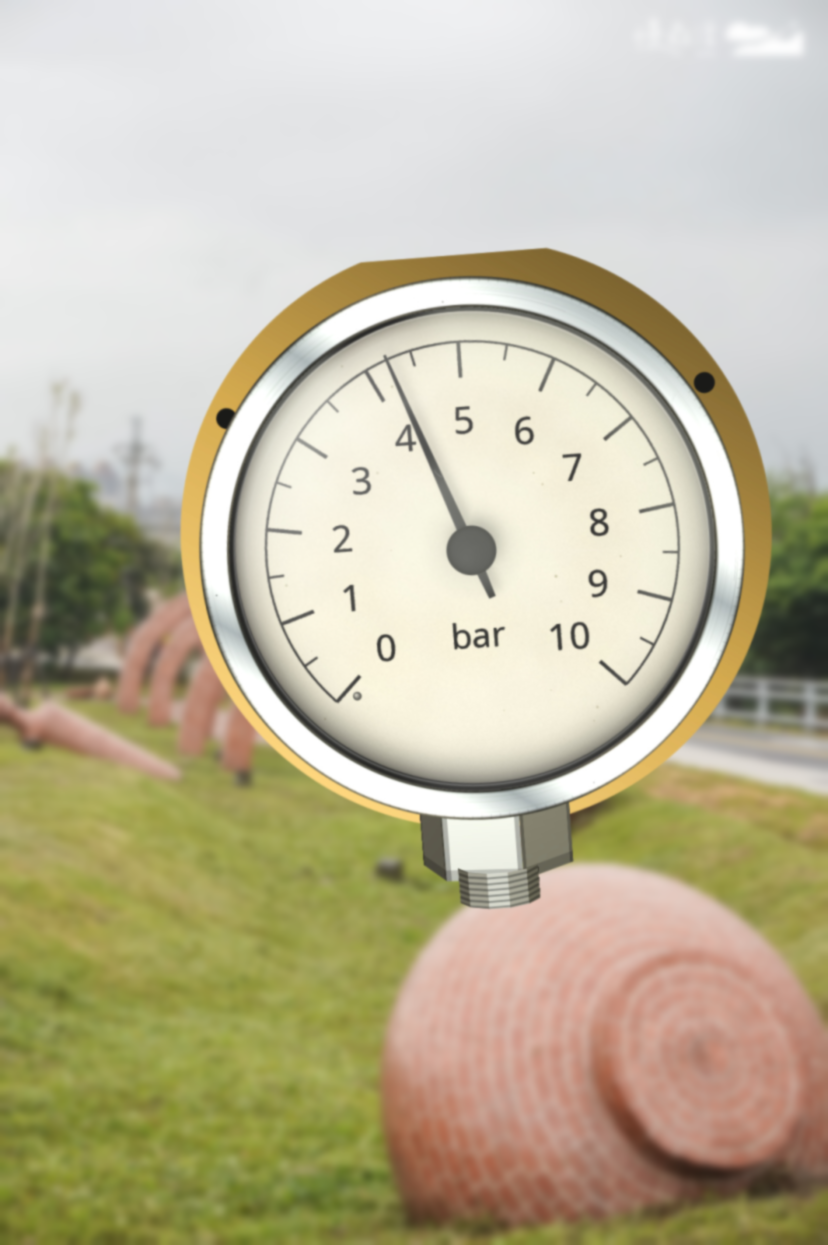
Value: 4.25 bar
